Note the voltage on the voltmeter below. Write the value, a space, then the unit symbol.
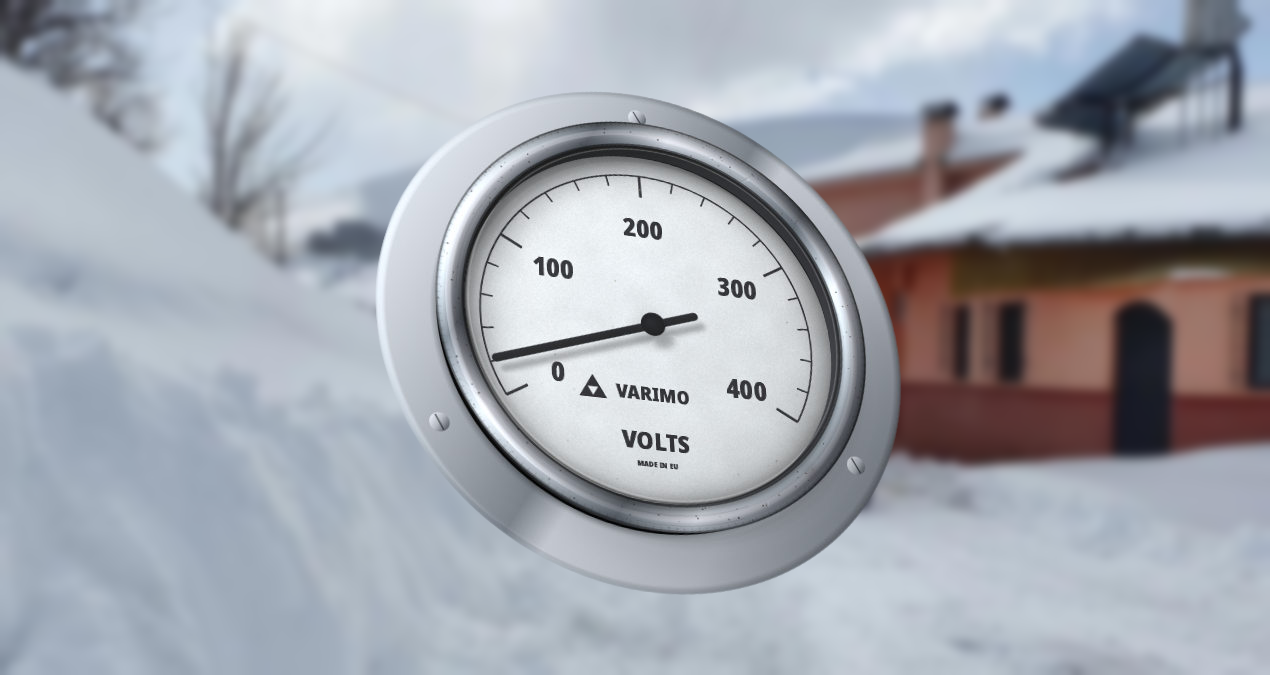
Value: 20 V
